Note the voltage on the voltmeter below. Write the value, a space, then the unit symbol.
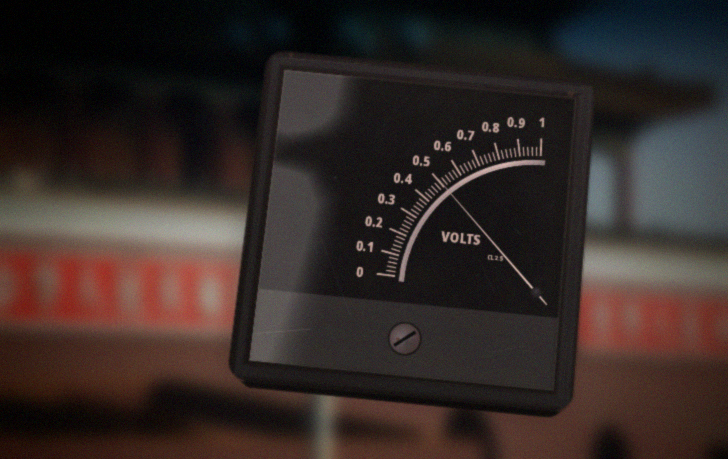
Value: 0.5 V
